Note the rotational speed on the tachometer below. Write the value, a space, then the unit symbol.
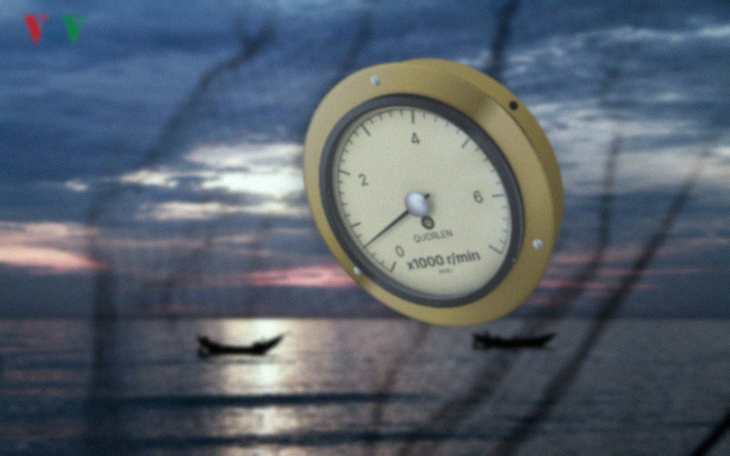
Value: 600 rpm
